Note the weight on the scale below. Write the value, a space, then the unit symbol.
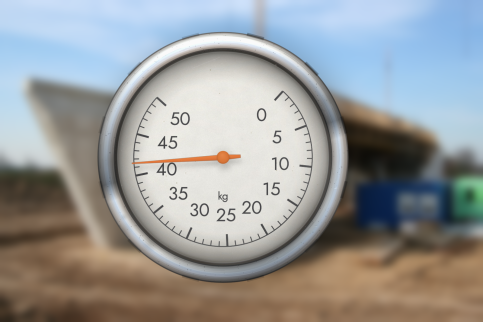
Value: 41.5 kg
